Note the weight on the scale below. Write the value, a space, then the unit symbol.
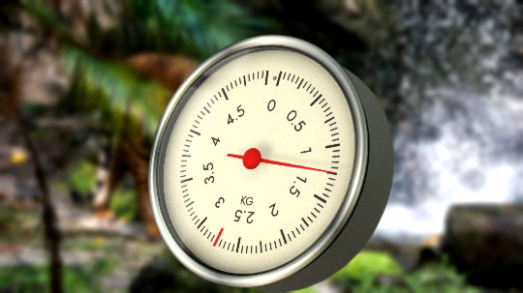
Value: 1.25 kg
